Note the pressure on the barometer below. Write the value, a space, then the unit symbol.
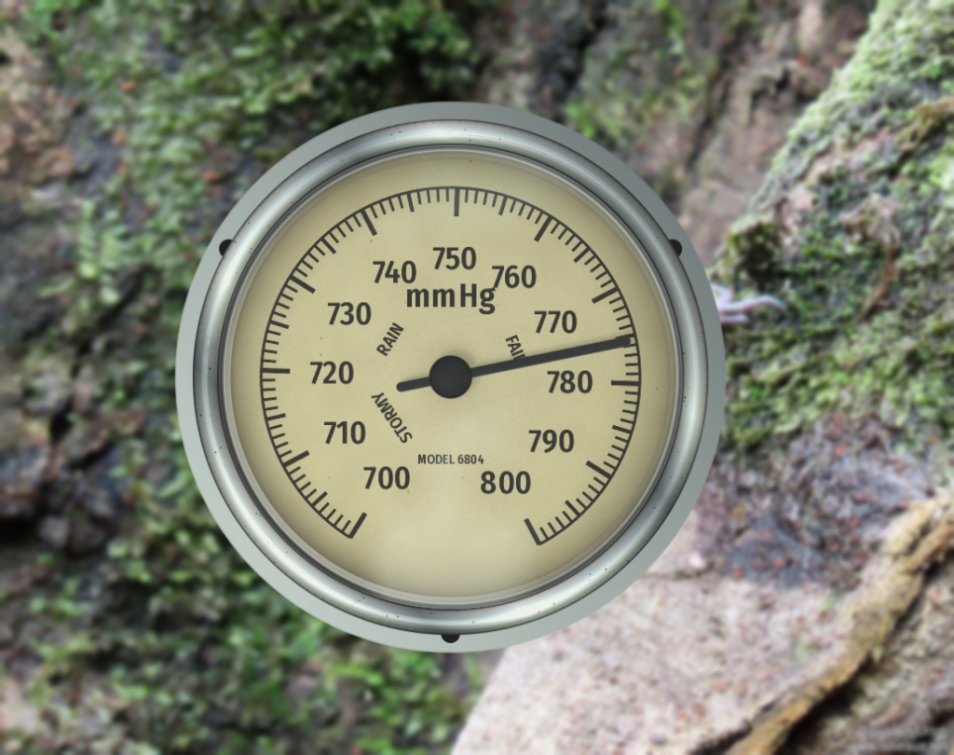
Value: 775.5 mmHg
